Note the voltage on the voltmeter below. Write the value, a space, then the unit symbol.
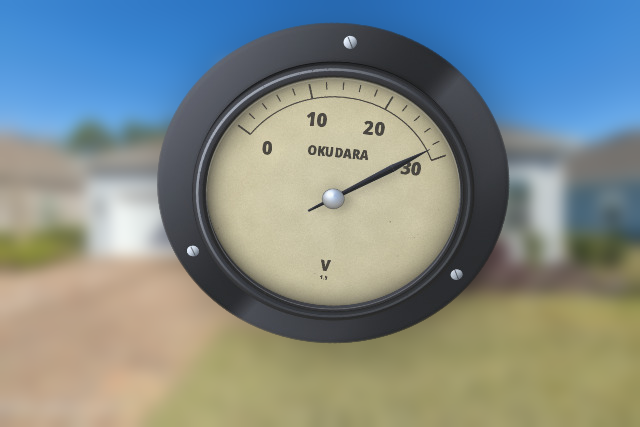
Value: 28 V
